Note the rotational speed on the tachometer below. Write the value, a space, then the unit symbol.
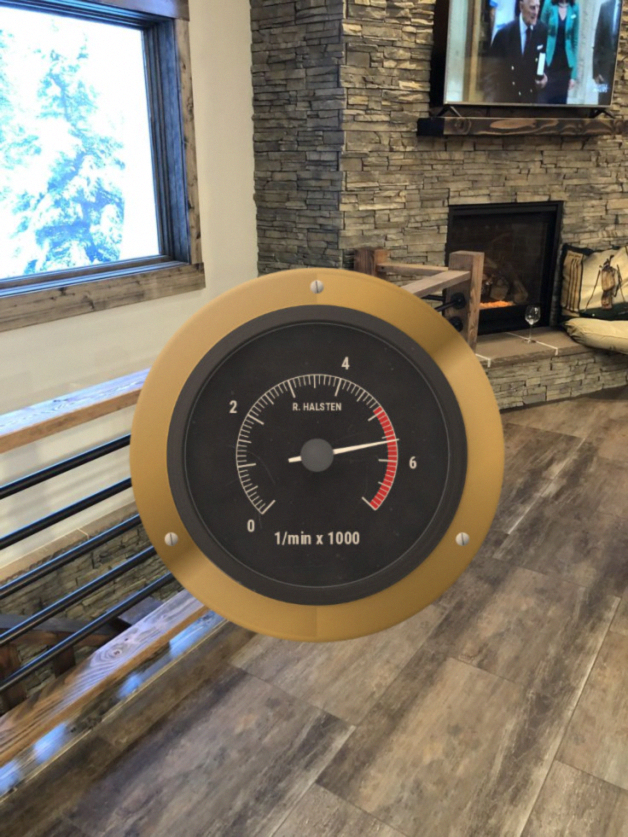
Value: 5600 rpm
